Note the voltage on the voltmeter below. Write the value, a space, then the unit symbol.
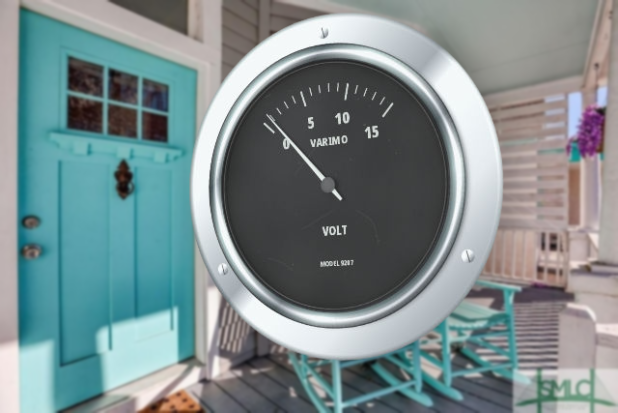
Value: 1 V
